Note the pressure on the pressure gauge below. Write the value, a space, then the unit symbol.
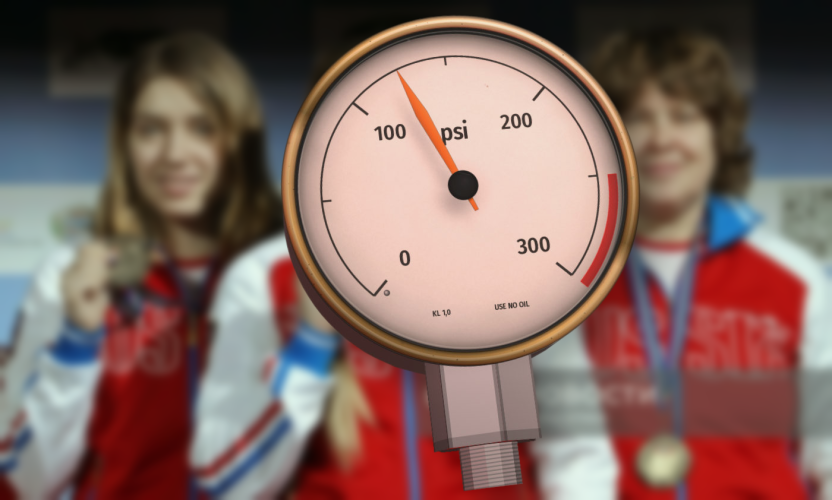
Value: 125 psi
